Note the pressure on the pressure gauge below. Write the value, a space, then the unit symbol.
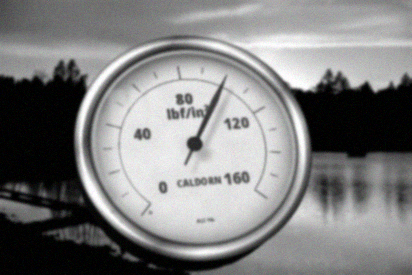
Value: 100 psi
